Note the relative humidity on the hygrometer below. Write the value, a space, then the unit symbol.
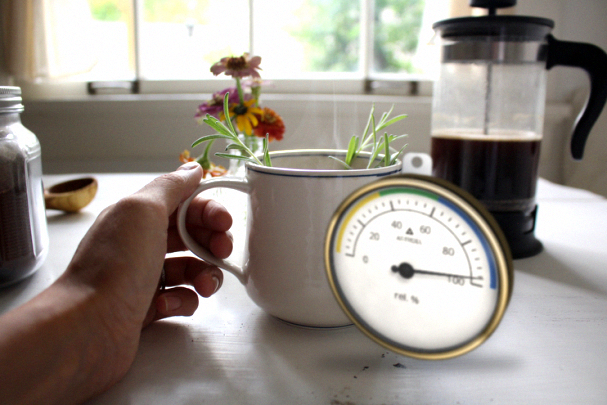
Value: 96 %
